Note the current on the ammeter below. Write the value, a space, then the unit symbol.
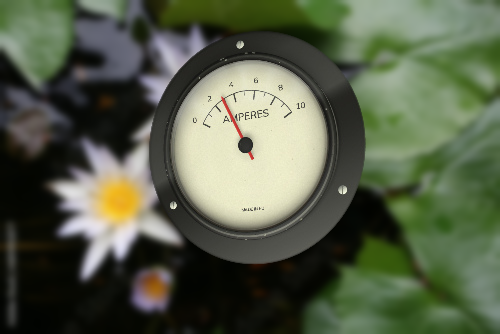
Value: 3 A
